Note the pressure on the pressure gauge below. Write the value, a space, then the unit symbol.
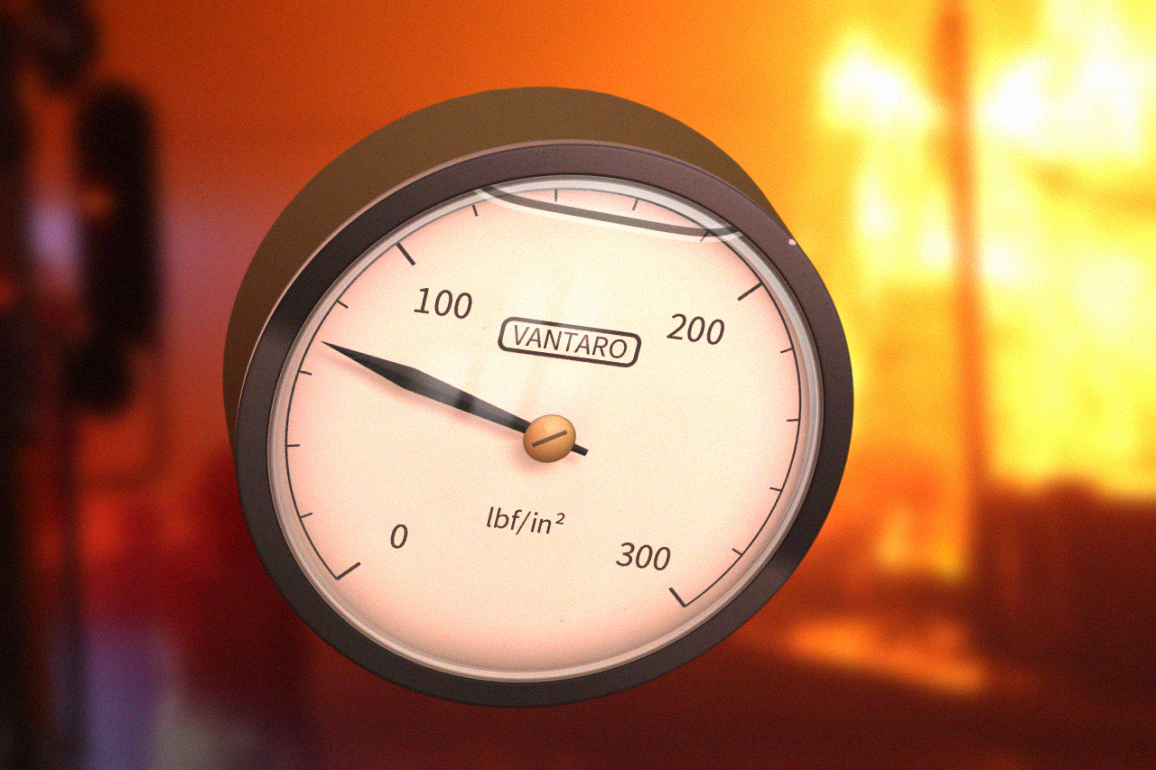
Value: 70 psi
